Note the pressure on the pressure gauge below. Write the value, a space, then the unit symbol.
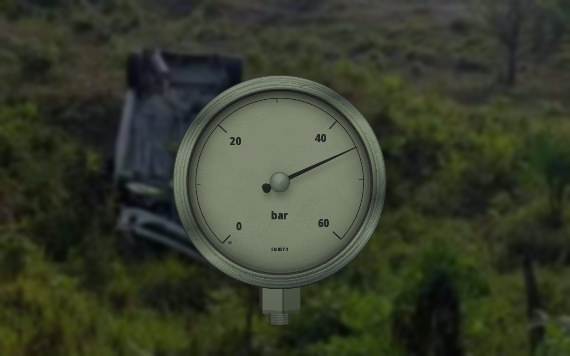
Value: 45 bar
